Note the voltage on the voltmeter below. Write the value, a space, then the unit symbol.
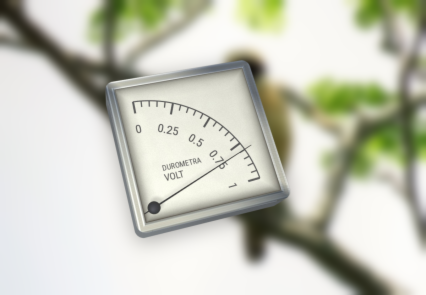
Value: 0.8 V
